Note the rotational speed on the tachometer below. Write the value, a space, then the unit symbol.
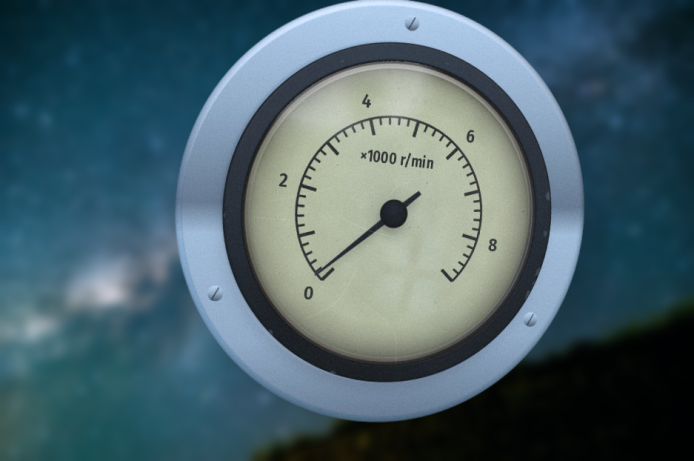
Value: 200 rpm
